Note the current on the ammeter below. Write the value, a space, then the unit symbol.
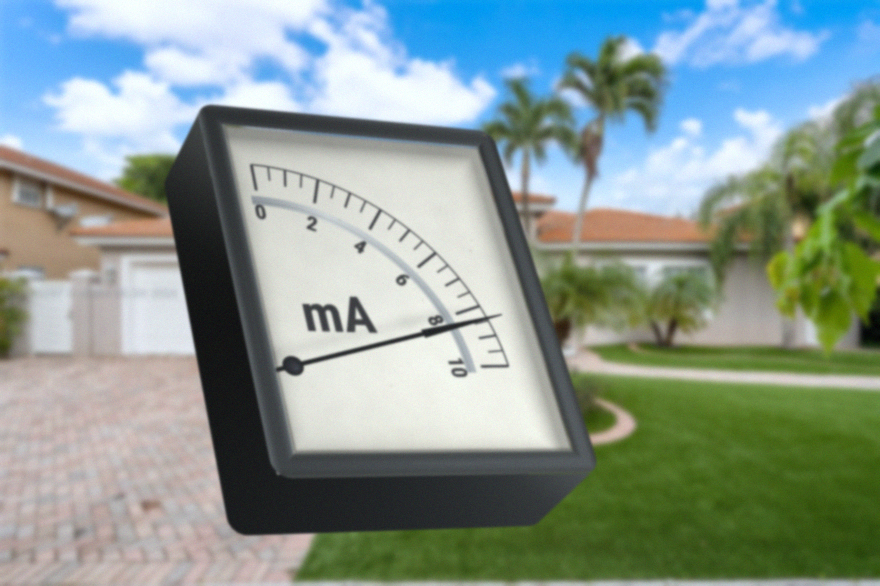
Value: 8.5 mA
